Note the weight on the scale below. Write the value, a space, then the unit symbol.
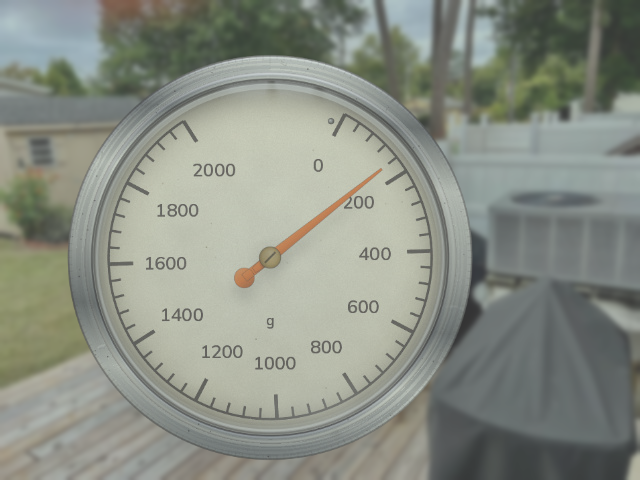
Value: 160 g
